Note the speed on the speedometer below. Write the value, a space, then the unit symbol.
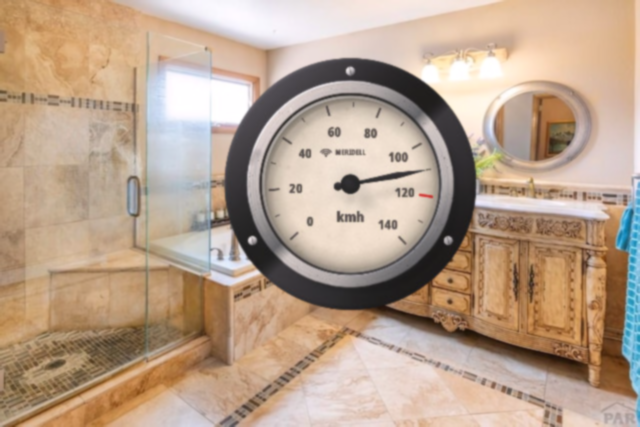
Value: 110 km/h
